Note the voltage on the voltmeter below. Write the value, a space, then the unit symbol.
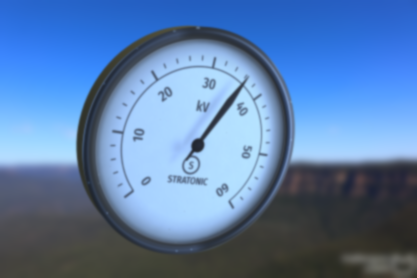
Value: 36 kV
